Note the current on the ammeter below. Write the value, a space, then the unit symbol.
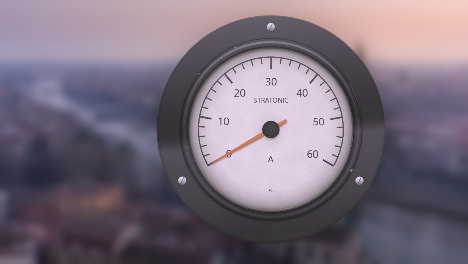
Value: 0 A
